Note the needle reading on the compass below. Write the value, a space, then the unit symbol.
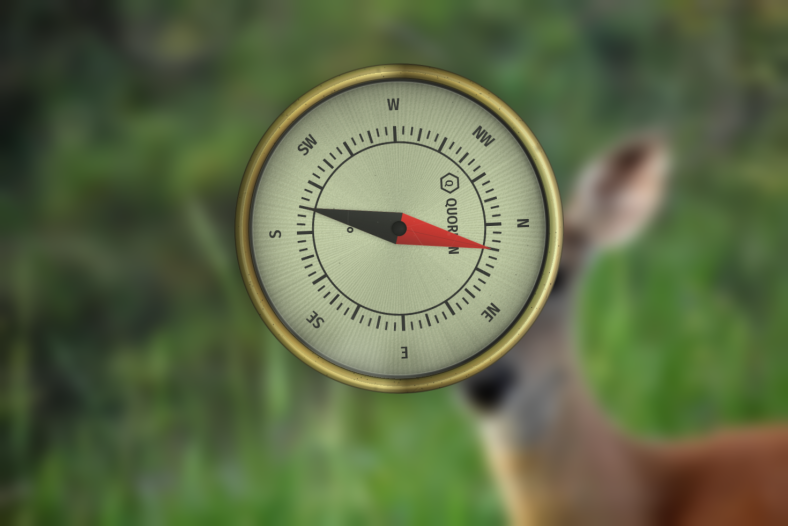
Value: 15 °
